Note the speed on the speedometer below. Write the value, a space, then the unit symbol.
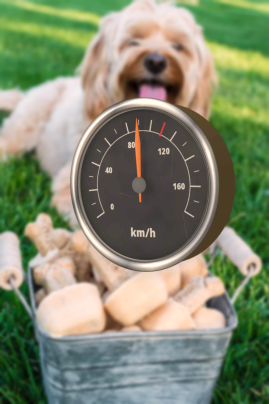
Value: 90 km/h
